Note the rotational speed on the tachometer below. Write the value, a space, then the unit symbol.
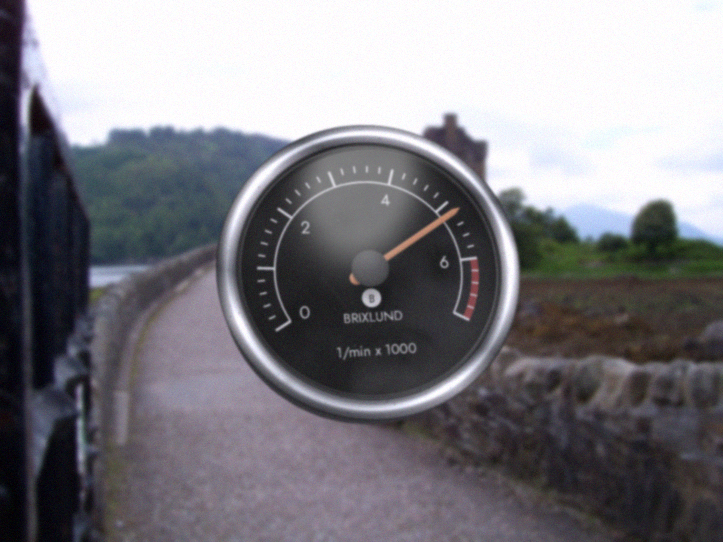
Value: 5200 rpm
